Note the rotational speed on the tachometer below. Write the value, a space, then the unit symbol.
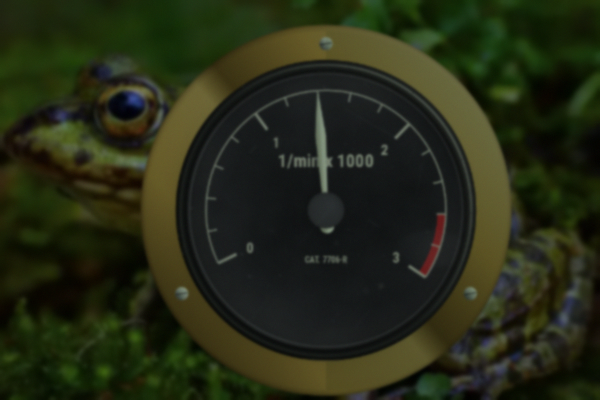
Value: 1400 rpm
